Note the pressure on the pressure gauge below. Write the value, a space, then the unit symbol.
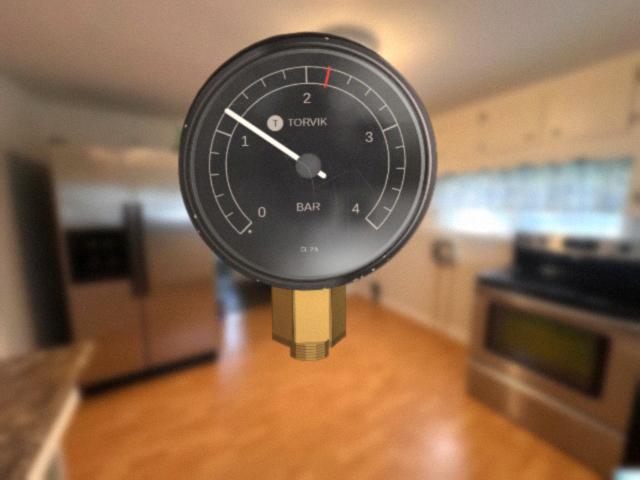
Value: 1.2 bar
